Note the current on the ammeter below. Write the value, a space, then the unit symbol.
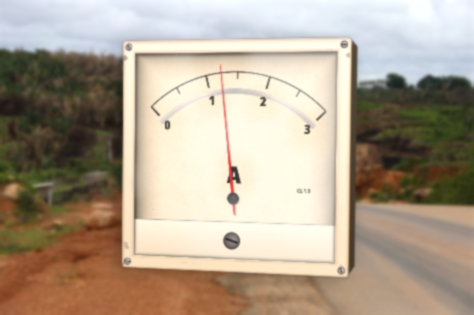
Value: 1.25 A
